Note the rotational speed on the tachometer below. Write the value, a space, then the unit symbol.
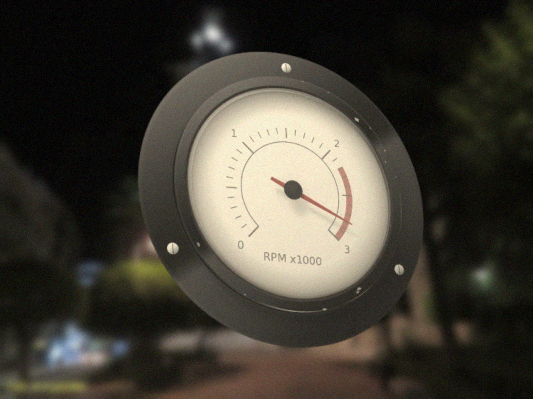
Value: 2800 rpm
